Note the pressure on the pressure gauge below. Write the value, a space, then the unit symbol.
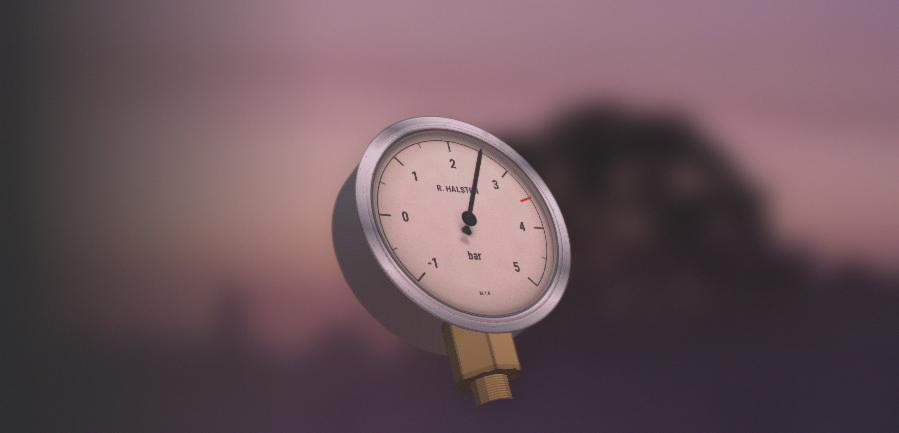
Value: 2.5 bar
